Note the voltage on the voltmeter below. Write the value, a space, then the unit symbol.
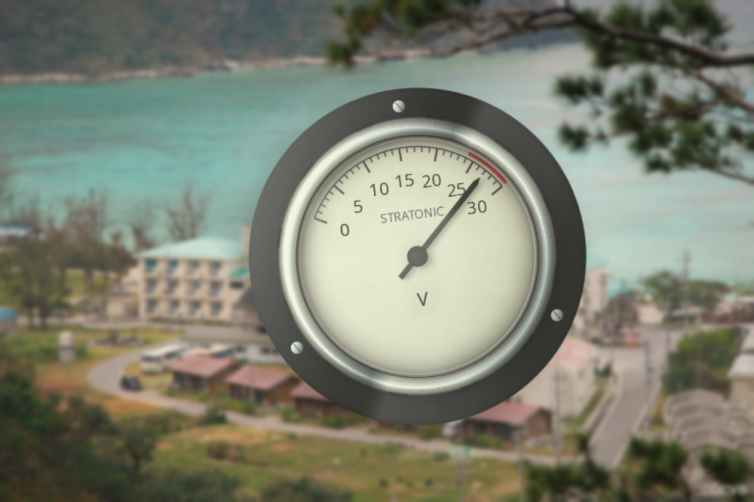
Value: 27 V
